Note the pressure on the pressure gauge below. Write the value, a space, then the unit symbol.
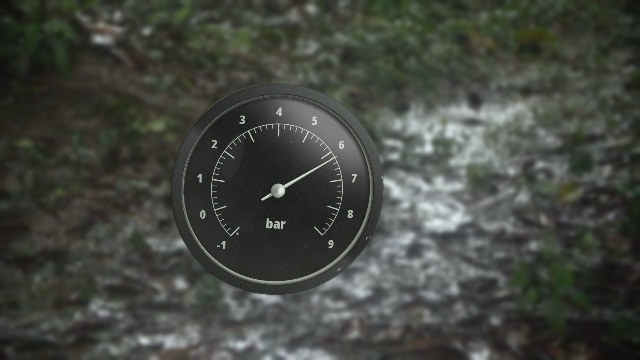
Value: 6.2 bar
